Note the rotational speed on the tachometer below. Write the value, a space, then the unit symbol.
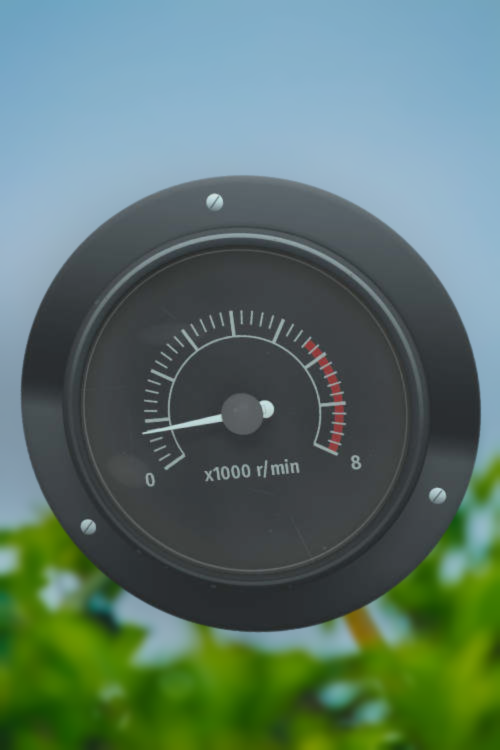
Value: 800 rpm
